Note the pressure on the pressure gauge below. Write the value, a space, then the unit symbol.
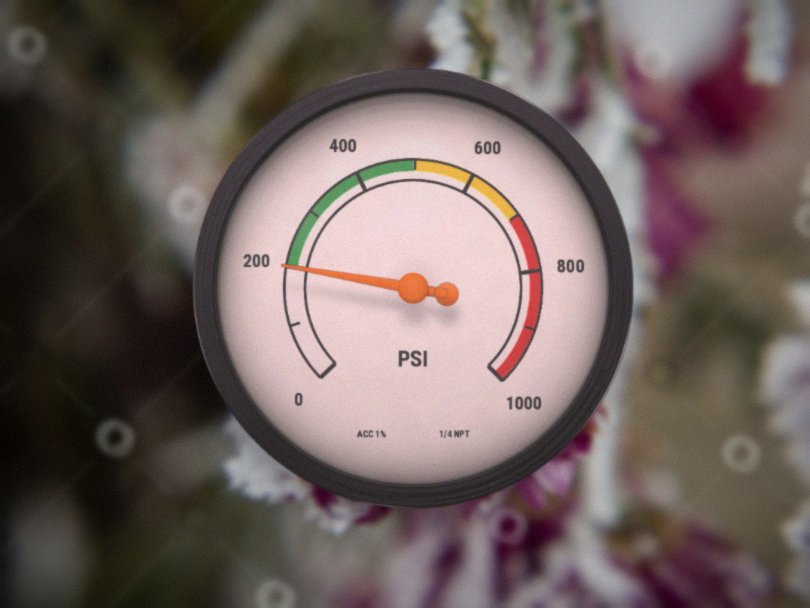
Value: 200 psi
